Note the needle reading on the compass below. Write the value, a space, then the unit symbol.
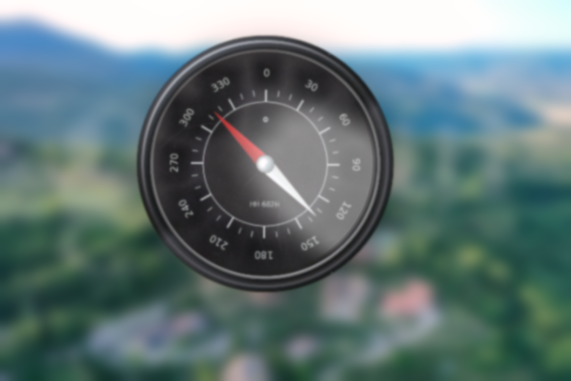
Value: 315 °
